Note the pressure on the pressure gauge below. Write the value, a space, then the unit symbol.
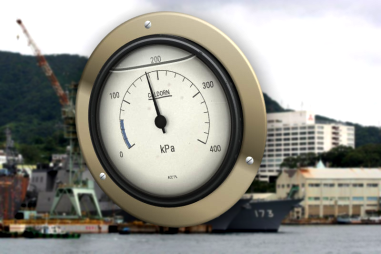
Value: 180 kPa
